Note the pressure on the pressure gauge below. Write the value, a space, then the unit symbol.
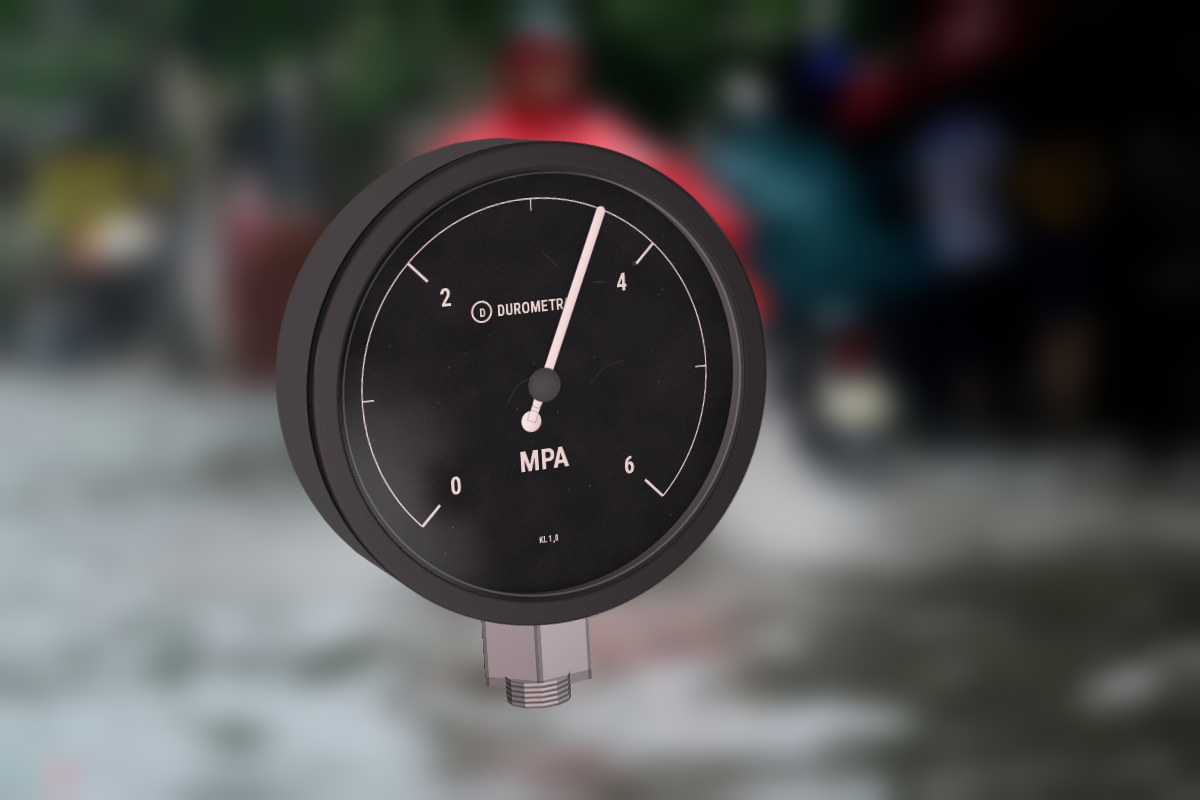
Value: 3.5 MPa
